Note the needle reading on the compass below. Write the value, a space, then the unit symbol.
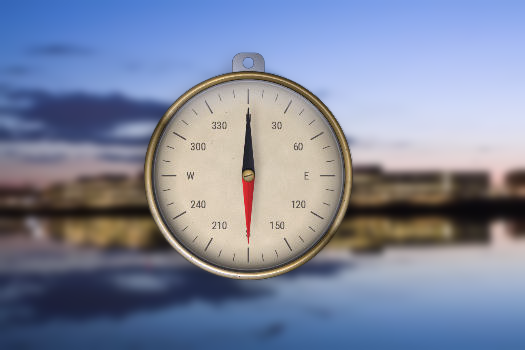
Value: 180 °
